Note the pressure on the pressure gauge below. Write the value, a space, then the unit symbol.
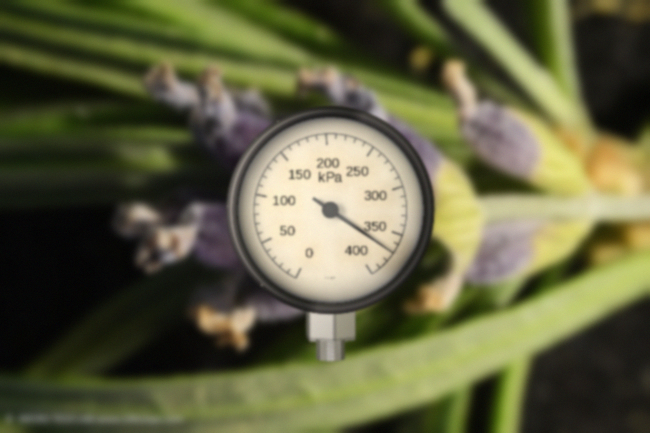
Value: 370 kPa
